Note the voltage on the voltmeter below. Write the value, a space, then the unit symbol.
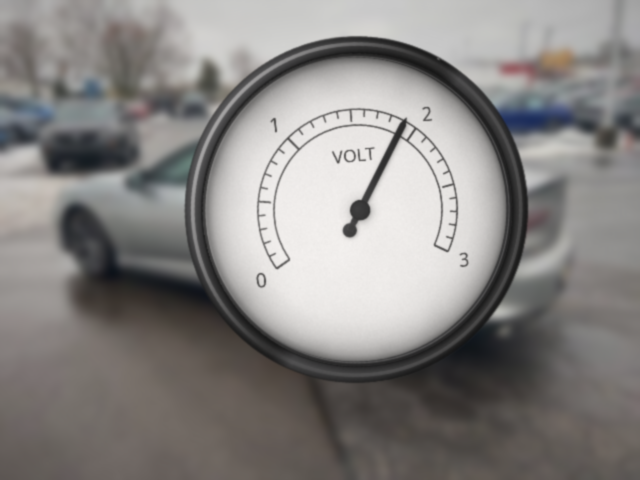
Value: 1.9 V
